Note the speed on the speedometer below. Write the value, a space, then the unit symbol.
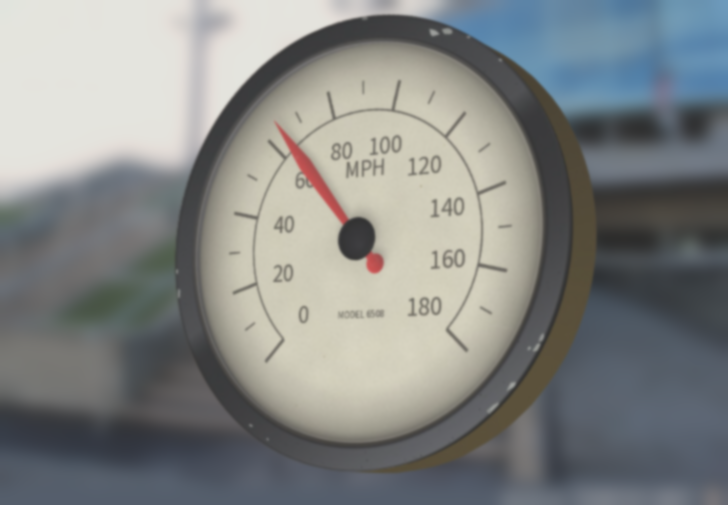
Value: 65 mph
